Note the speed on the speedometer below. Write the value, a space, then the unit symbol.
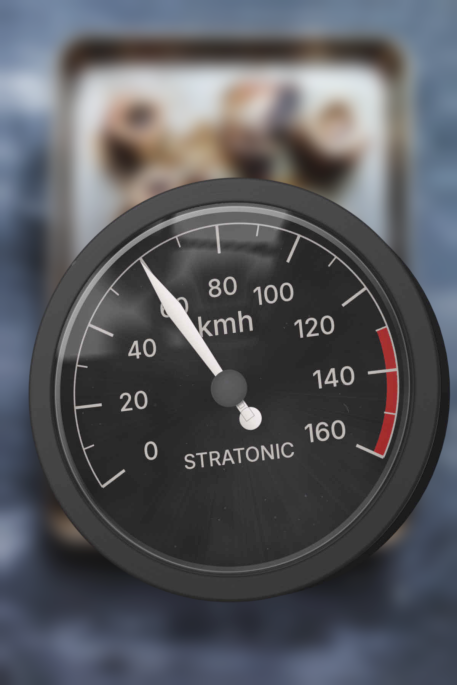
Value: 60 km/h
